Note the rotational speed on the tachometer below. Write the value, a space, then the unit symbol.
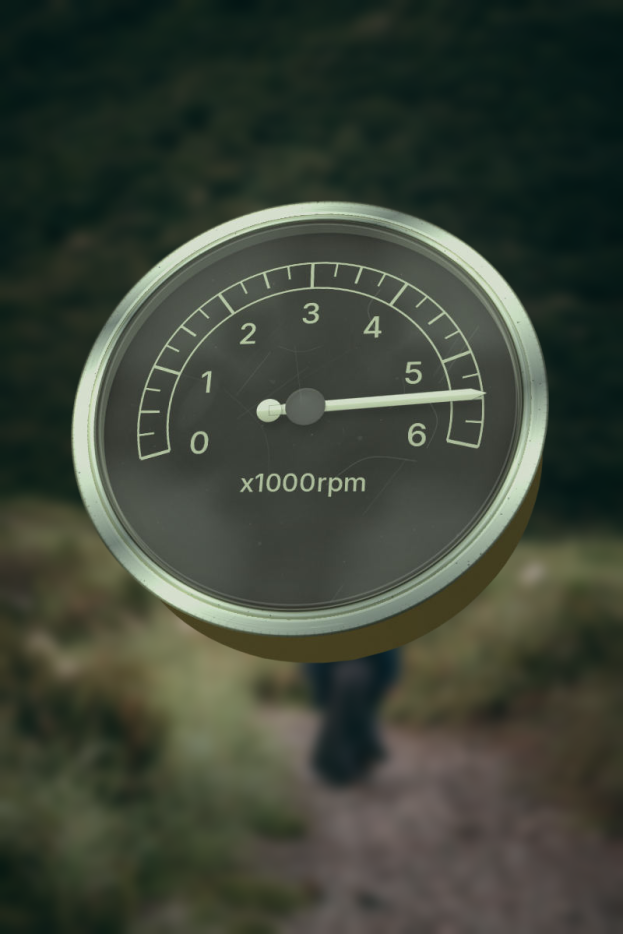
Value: 5500 rpm
